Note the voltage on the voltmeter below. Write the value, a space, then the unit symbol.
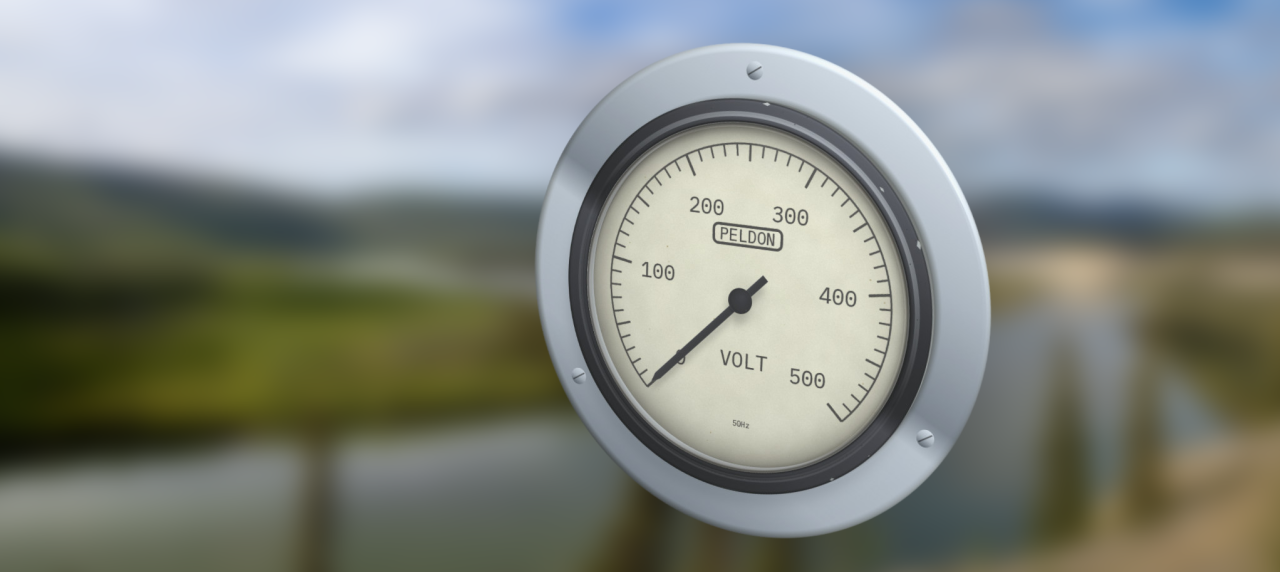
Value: 0 V
